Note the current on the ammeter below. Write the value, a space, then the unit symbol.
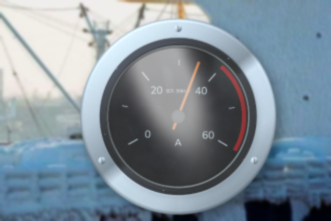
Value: 35 A
